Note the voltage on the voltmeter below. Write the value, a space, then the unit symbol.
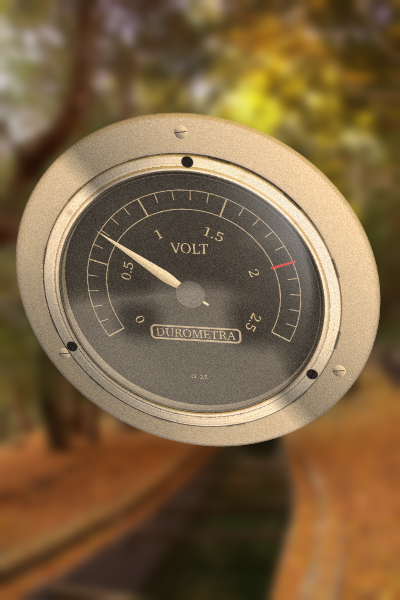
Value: 0.7 V
